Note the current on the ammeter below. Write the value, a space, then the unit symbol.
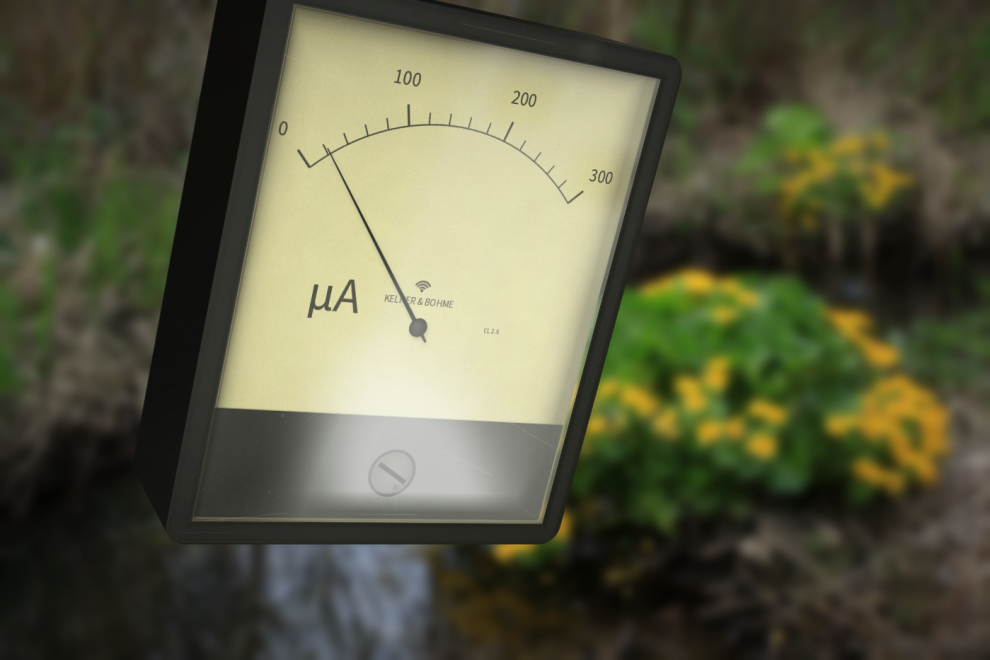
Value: 20 µA
